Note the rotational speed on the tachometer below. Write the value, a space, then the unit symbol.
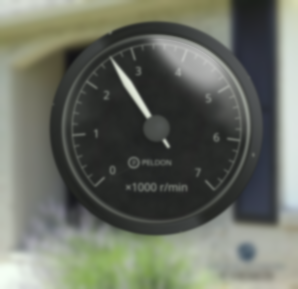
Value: 2600 rpm
